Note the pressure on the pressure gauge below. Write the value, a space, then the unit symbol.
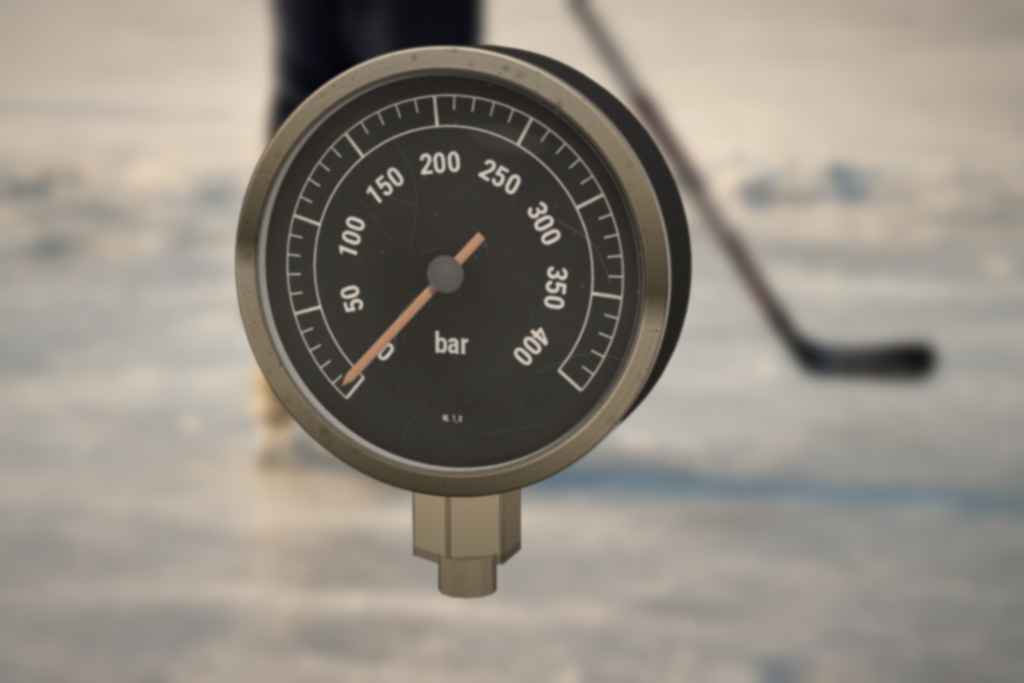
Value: 5 bar
